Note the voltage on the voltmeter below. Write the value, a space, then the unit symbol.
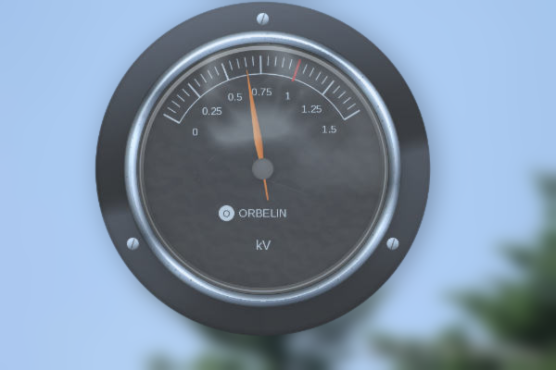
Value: 0.65 kV
